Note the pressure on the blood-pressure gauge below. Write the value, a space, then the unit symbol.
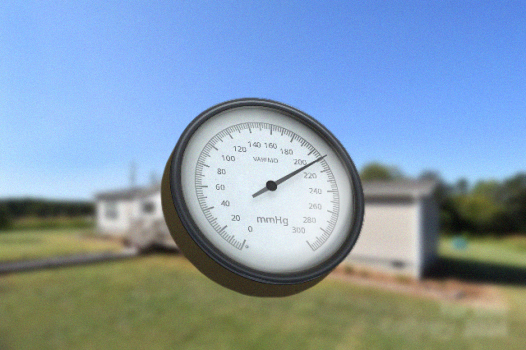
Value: 210 mmHg
